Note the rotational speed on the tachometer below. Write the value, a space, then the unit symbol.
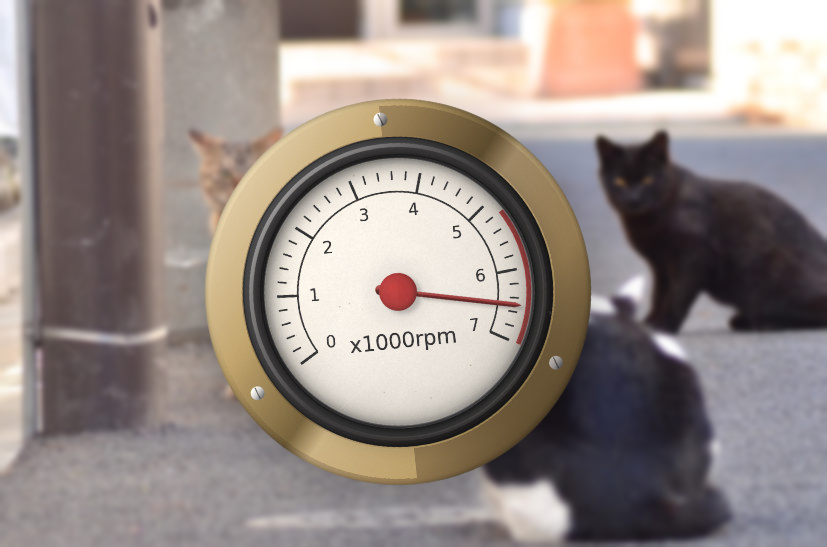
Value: 6500 rpm
